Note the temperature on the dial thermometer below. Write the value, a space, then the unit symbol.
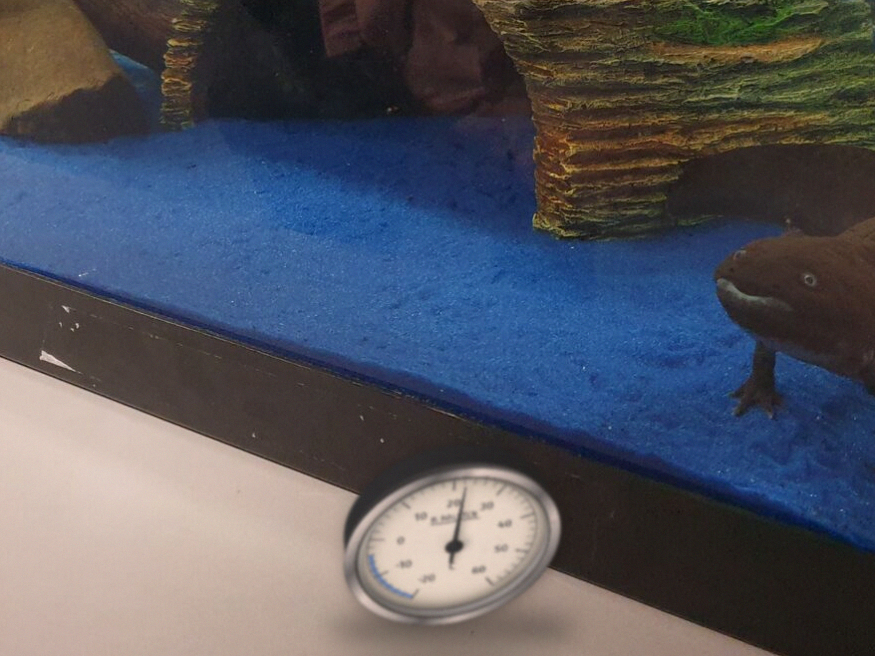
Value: 22 °C
